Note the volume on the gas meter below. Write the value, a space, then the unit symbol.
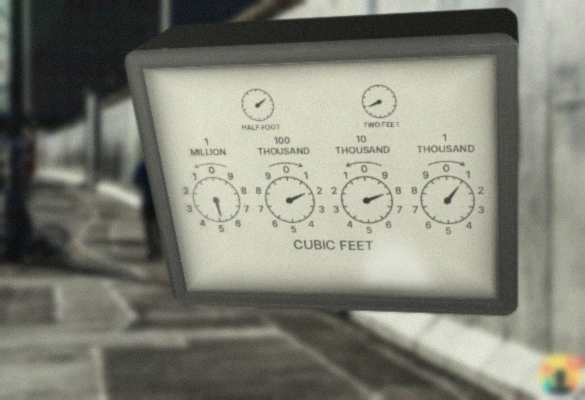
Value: 518100 ft³
